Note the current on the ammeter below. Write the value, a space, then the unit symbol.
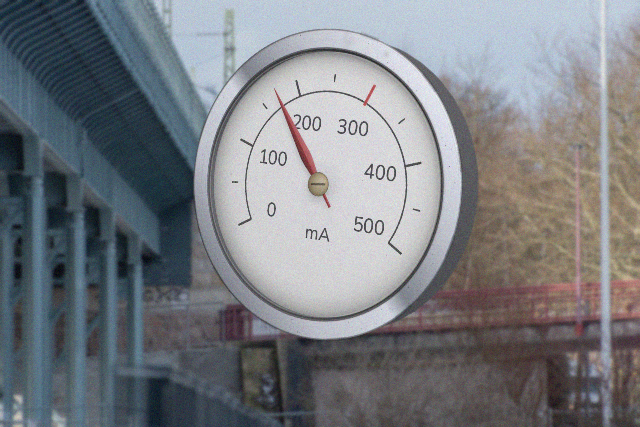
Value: 175 mA
